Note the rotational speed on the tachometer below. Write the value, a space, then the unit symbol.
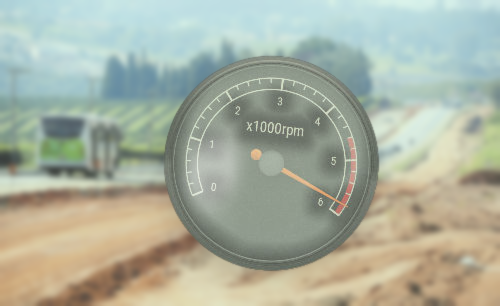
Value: 5800 rpm
